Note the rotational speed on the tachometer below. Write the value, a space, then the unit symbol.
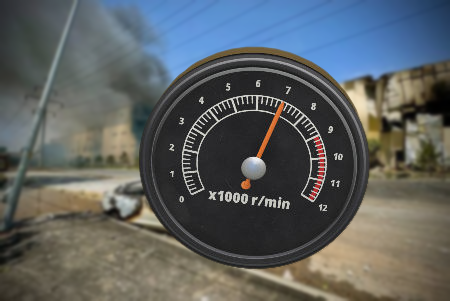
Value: 7000 rpm
